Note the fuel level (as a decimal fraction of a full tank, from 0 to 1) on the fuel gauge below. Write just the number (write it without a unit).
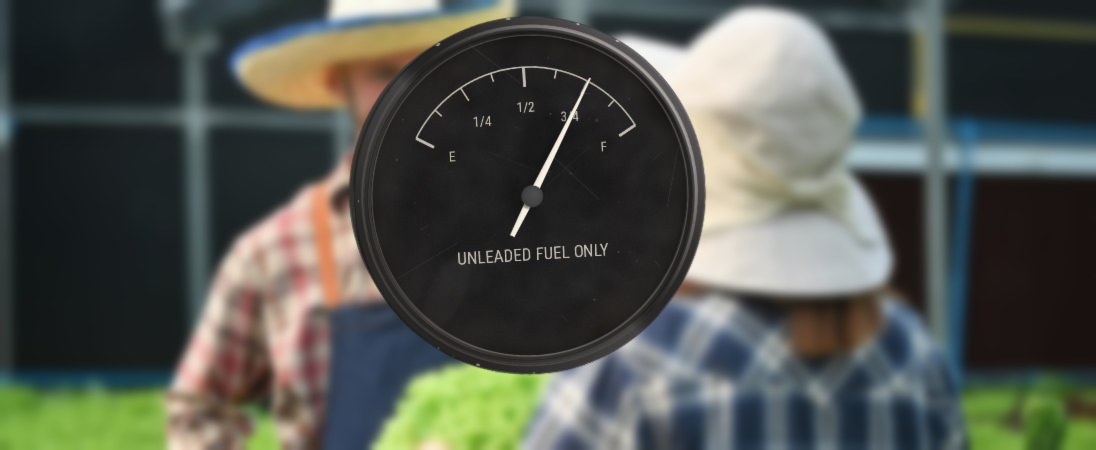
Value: 0.75
